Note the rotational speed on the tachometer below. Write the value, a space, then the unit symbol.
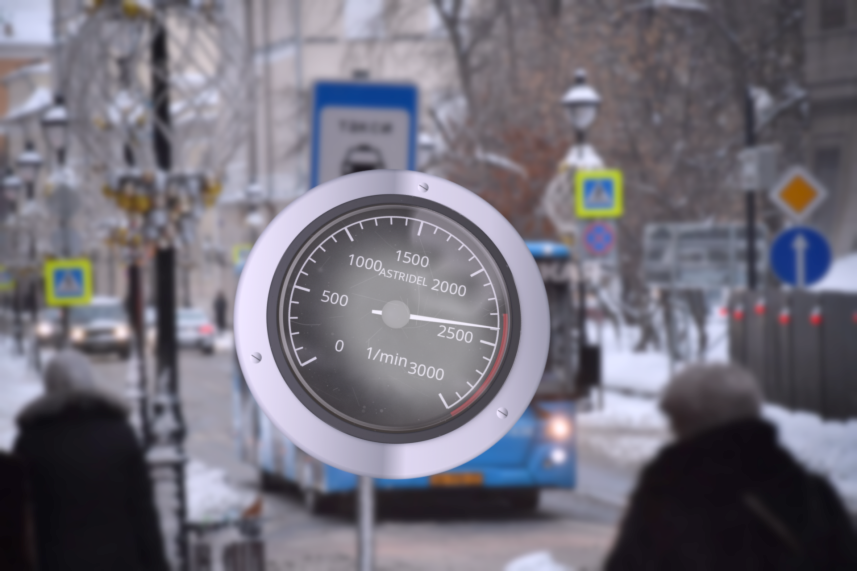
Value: 2400 rpm
